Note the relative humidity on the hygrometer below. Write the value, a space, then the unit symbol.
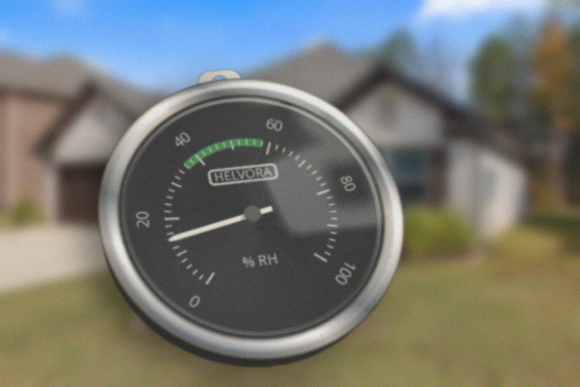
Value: 14 %
